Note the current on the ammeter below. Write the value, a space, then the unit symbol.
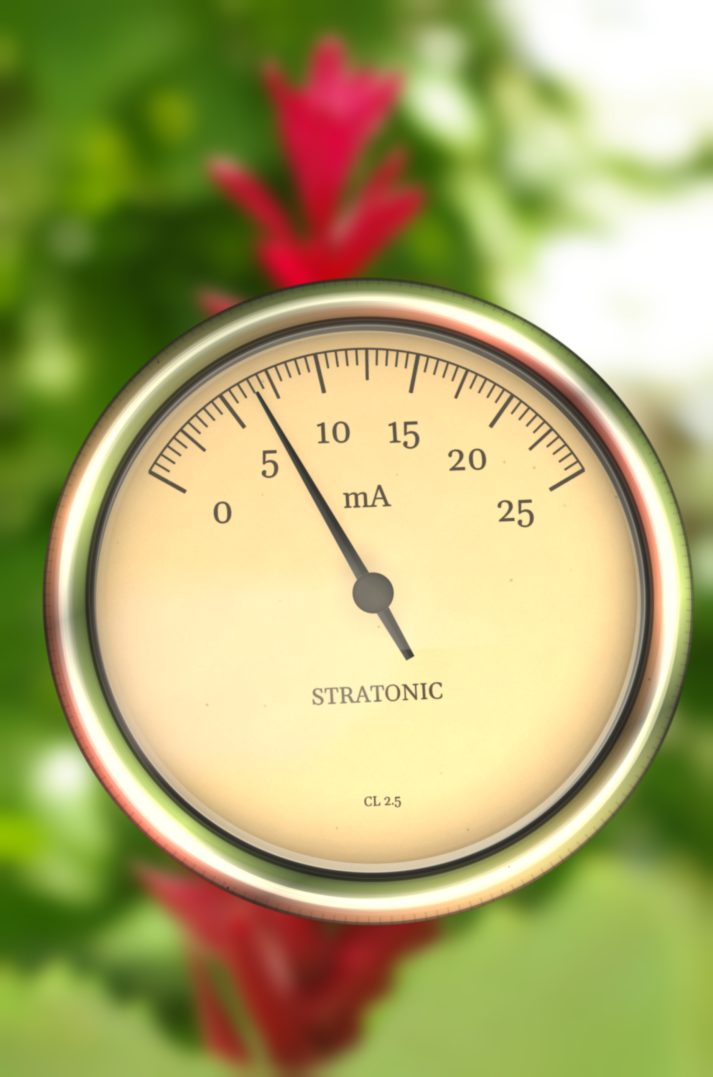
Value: 6.5 mA
